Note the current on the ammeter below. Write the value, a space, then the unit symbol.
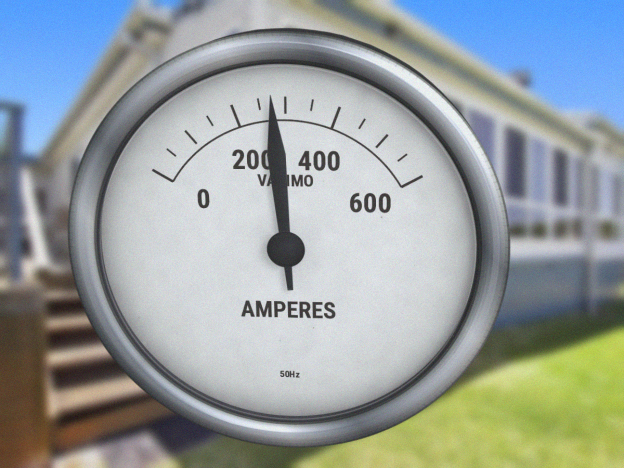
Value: 275 A
